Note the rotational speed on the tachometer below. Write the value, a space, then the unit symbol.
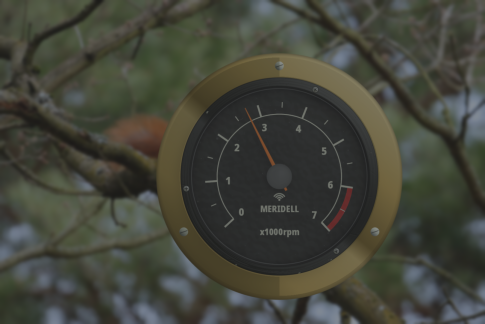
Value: 2750 rpm
